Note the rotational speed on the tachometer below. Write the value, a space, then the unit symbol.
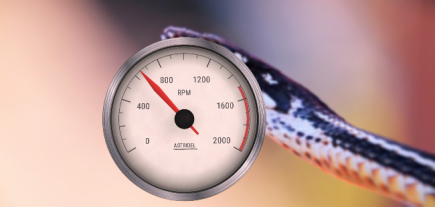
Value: 650 rpm
